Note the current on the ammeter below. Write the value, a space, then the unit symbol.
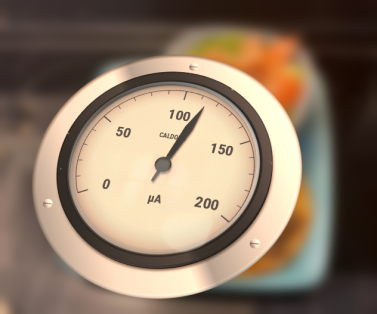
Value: 115 µA
